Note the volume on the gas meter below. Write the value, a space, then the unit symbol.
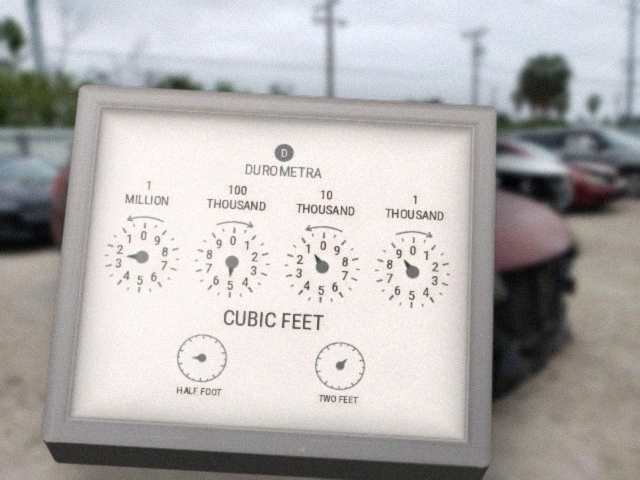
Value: 250900 ft³
